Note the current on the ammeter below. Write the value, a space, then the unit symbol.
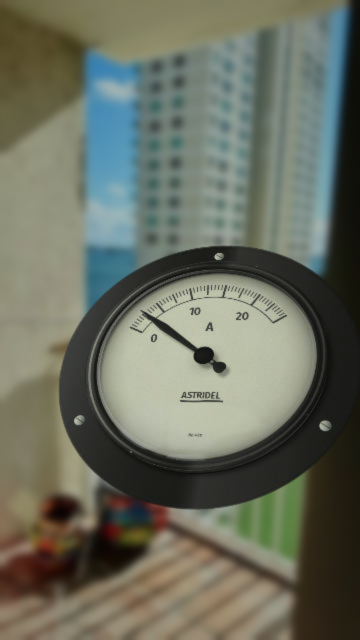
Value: 2.5 A
